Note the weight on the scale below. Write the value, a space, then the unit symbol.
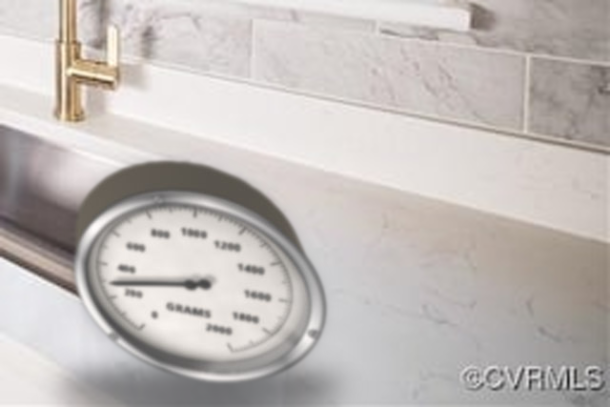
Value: 300 g
